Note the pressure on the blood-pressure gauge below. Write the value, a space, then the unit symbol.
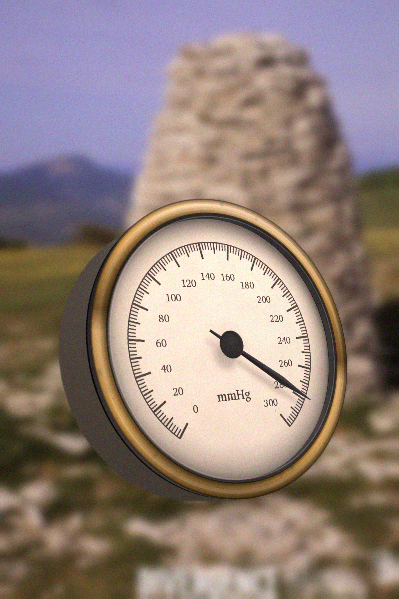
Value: 280 mmHg
